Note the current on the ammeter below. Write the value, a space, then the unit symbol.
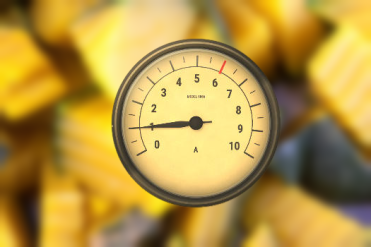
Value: 1 A
